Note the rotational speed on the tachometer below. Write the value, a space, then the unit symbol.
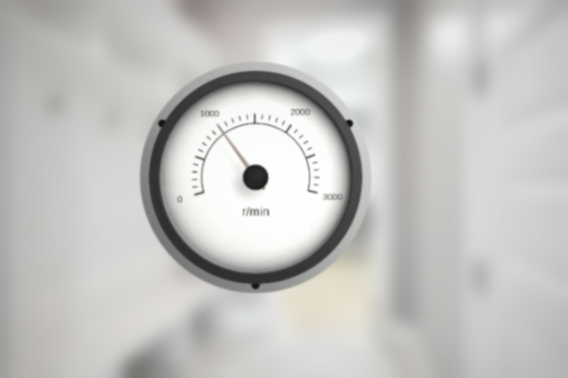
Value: 1000 rpm
